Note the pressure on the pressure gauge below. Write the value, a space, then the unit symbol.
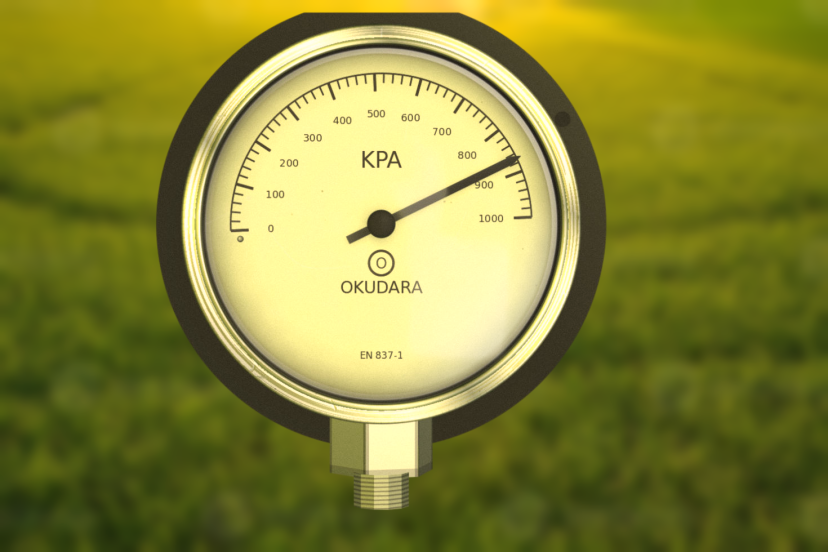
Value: 870 kPa
